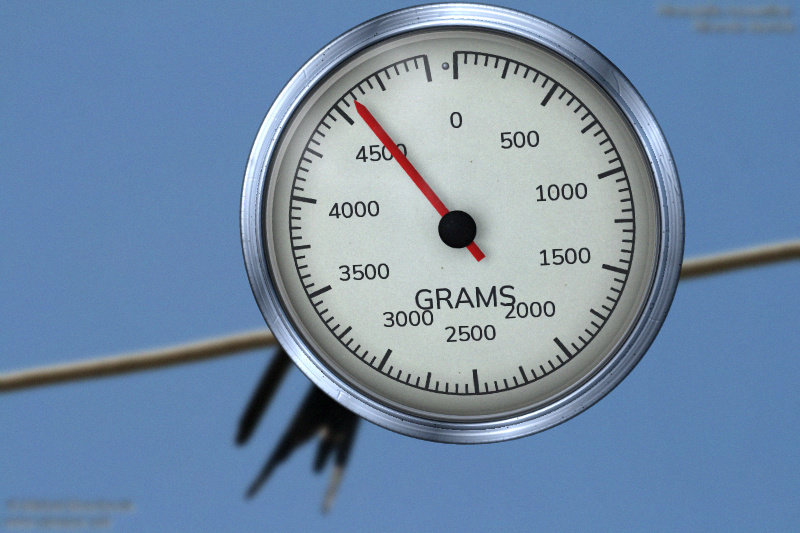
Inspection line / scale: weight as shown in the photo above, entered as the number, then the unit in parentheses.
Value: 4600 (g)
